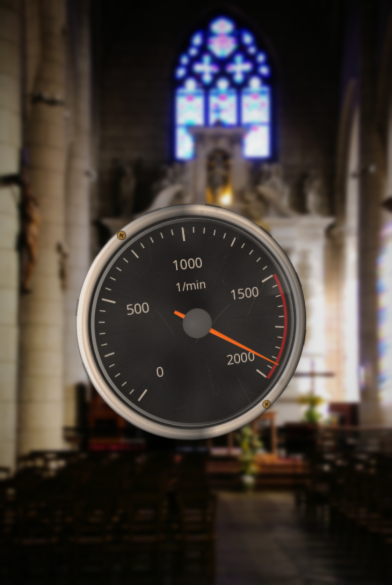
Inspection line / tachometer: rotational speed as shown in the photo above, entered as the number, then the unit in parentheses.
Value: 1925 (rpm)
